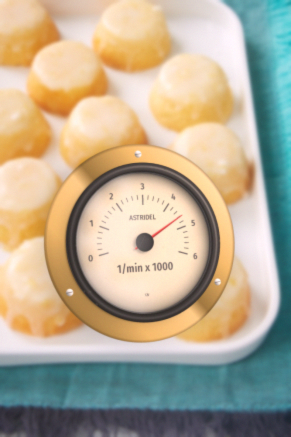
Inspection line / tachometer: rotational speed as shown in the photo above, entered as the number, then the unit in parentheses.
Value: 4600 (rpm)
